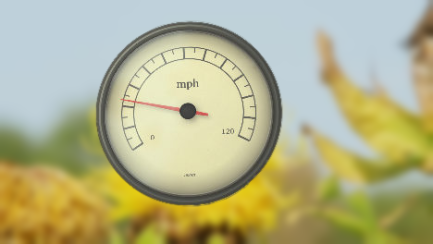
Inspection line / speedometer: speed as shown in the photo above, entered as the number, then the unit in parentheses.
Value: 22.5 (mph)
